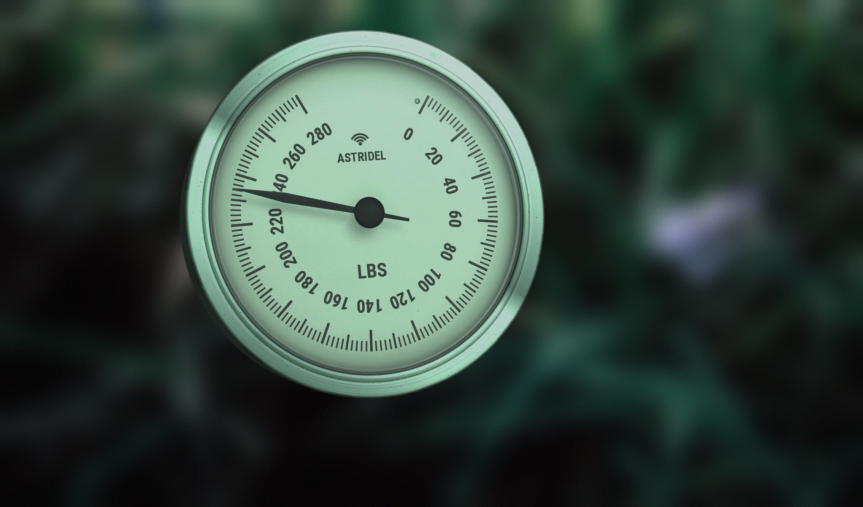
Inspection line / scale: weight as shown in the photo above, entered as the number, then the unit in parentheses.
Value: 234 (lb)
